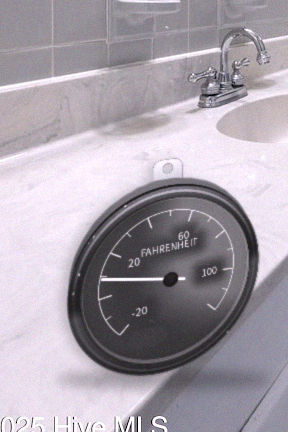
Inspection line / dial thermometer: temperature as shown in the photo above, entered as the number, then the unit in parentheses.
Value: 10 (°F)
